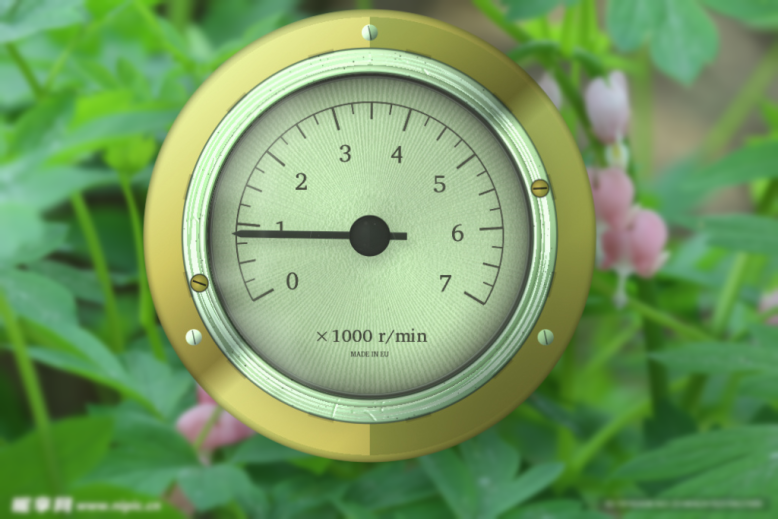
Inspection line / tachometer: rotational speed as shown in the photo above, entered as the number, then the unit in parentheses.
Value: 875 (rpm)
